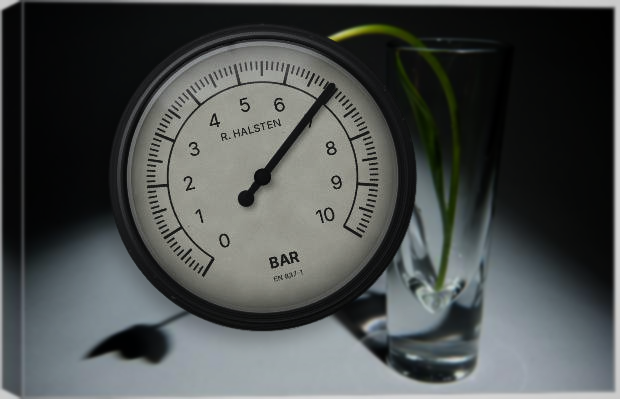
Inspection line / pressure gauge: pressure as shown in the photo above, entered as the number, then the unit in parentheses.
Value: 6.9 (bar)
